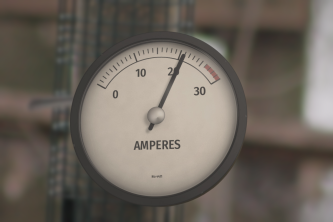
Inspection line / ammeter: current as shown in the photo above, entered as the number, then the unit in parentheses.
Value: 21 (A)
